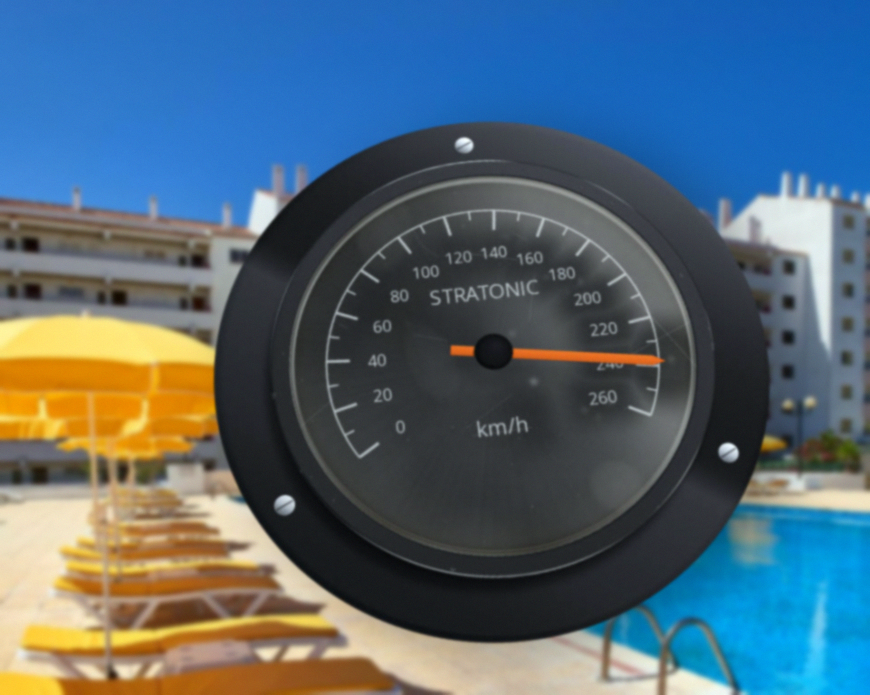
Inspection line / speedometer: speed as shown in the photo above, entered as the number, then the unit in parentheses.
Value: 240 (km/h)
